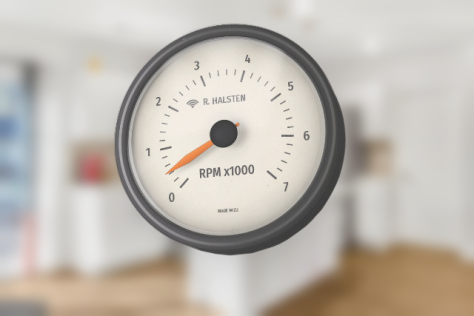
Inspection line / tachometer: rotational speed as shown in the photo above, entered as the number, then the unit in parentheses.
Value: 400 (rpm)
